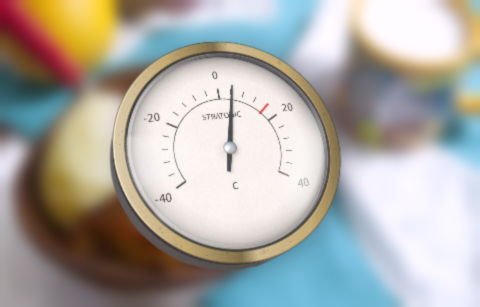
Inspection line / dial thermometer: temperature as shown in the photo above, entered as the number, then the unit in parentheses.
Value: 4 (°C)
